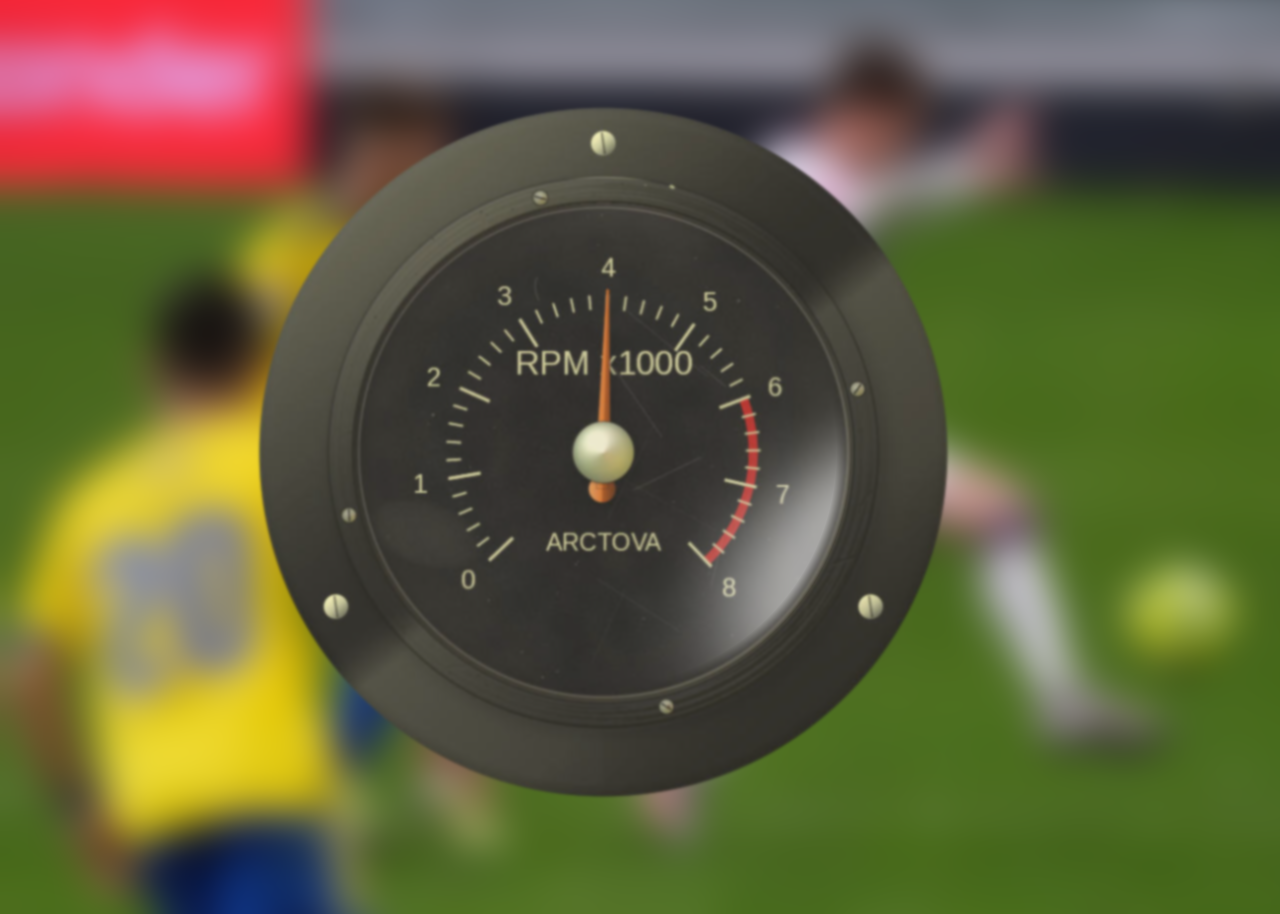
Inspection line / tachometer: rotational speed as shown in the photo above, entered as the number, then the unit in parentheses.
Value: 4000 (rpm)
